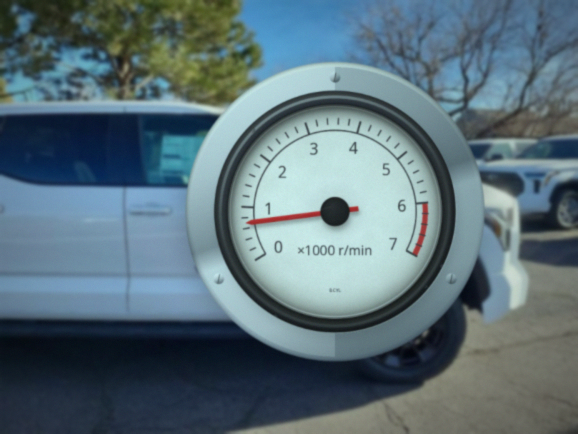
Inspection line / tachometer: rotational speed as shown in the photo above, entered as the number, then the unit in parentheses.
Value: 700 (rpm)
